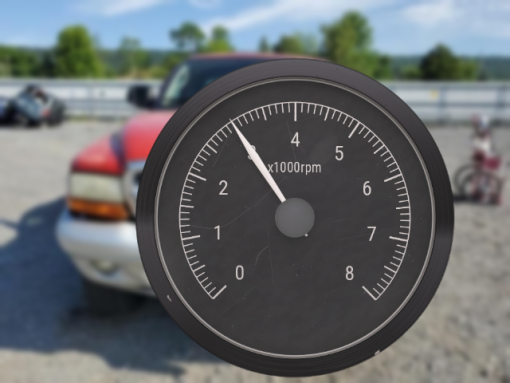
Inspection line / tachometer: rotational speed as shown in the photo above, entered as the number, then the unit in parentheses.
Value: 3000 (rpm)
